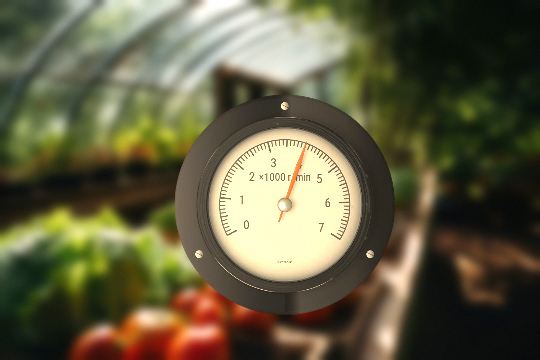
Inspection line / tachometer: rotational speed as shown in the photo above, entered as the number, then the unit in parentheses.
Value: 4000 (rpm)
